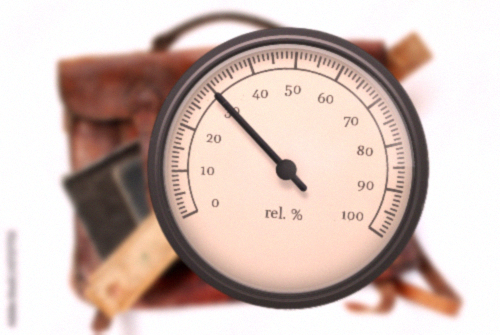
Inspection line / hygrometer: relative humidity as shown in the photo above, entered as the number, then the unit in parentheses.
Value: 30 (%)
